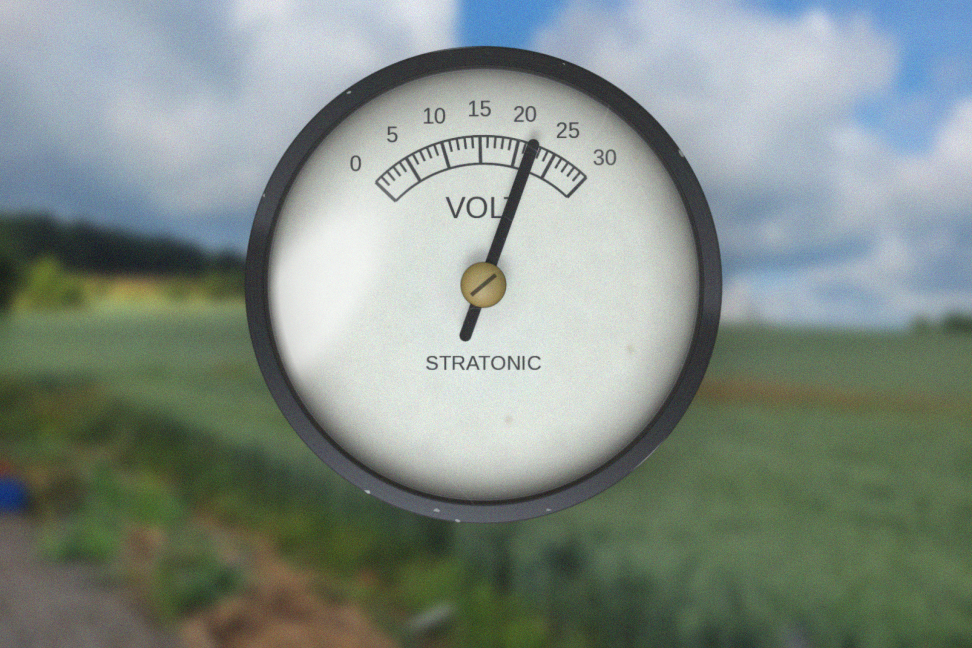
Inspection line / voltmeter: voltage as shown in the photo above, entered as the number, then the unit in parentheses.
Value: 22 (V)
